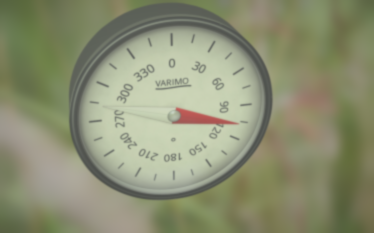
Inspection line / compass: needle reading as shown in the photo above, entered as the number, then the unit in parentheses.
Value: 105 (°)
